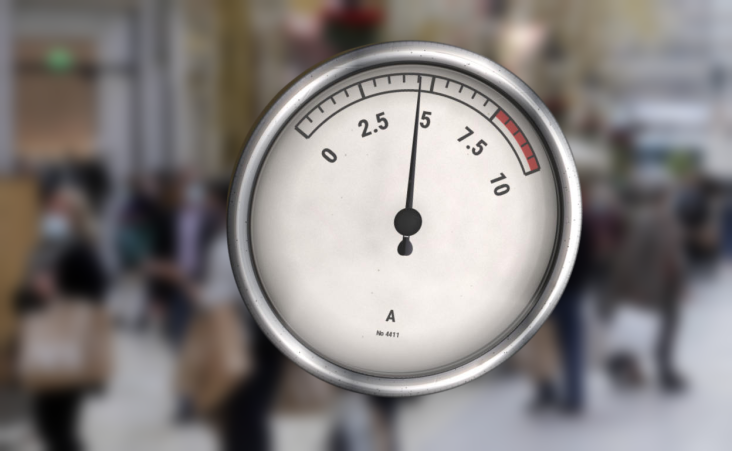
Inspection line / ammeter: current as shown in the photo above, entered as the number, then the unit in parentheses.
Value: 4.5 (A)
